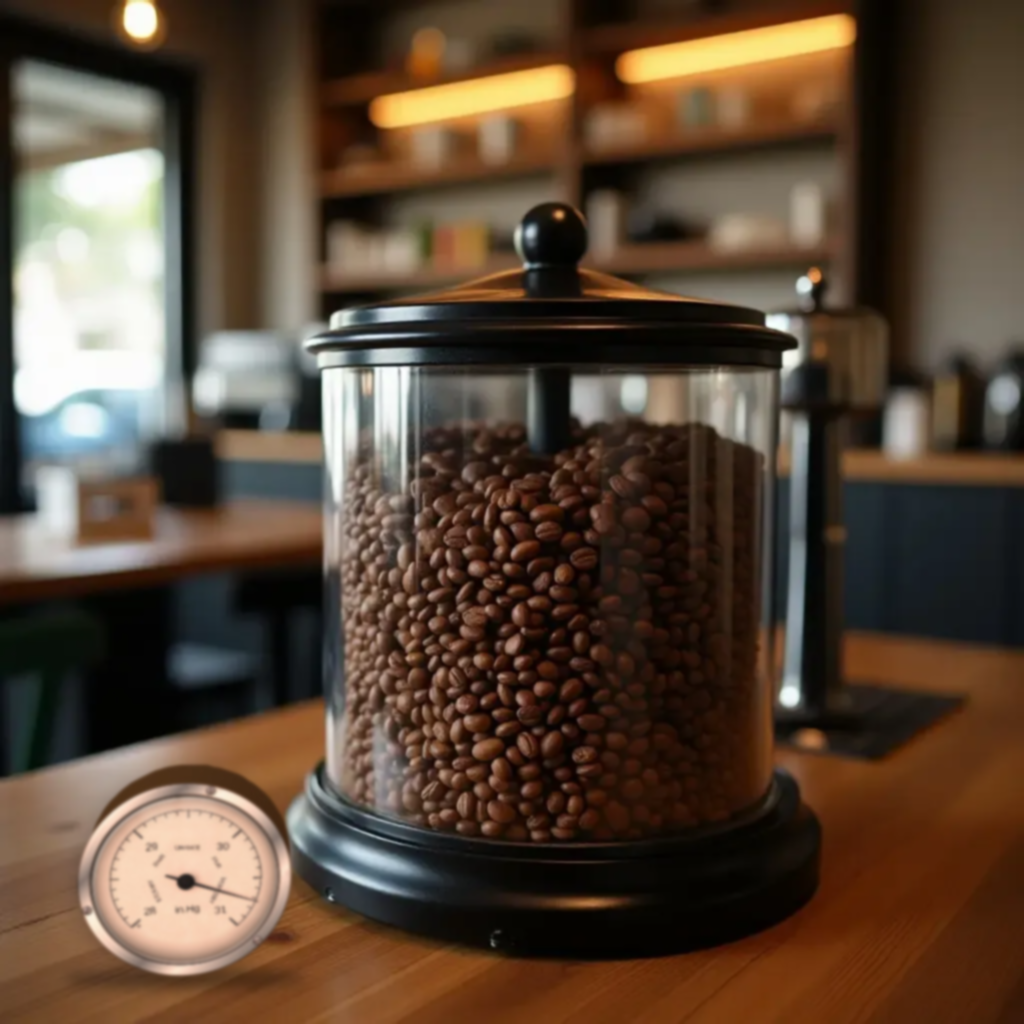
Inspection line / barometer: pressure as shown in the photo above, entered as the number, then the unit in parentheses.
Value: 30.7 (inHg)
